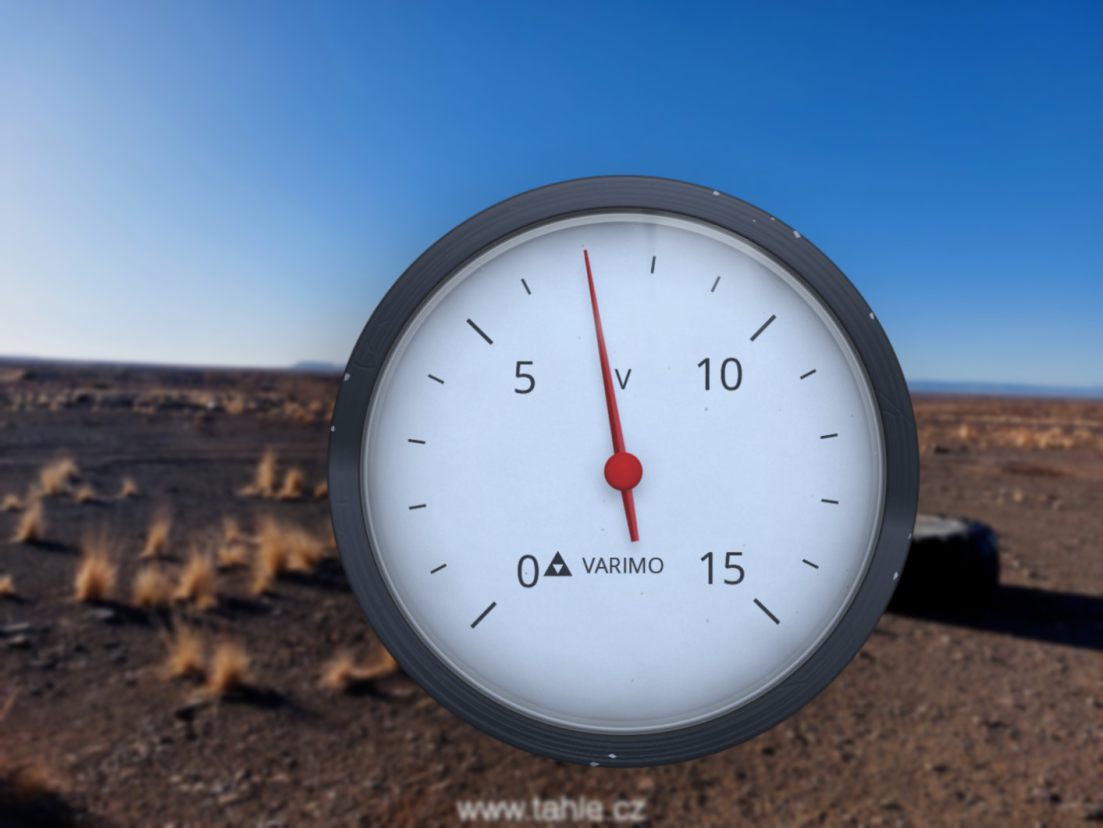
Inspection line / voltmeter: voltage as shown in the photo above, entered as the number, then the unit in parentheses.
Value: 7 (V)
